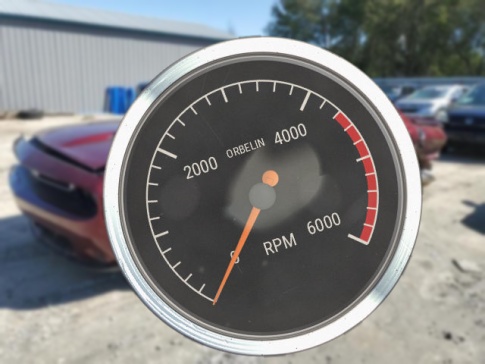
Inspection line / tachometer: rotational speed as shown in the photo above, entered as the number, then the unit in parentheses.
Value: 0 (rpm)
